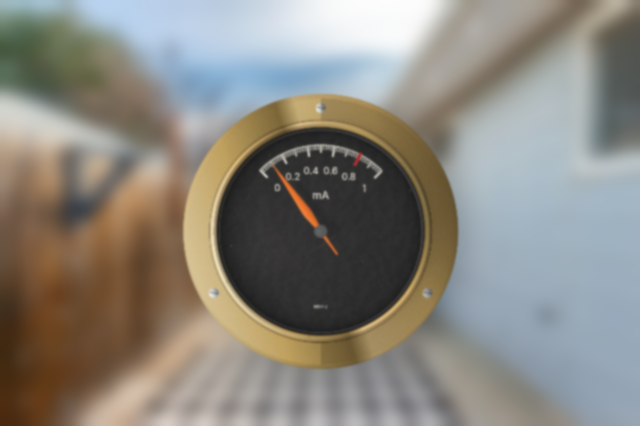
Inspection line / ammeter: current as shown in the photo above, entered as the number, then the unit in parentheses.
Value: 0.1 (mA)
